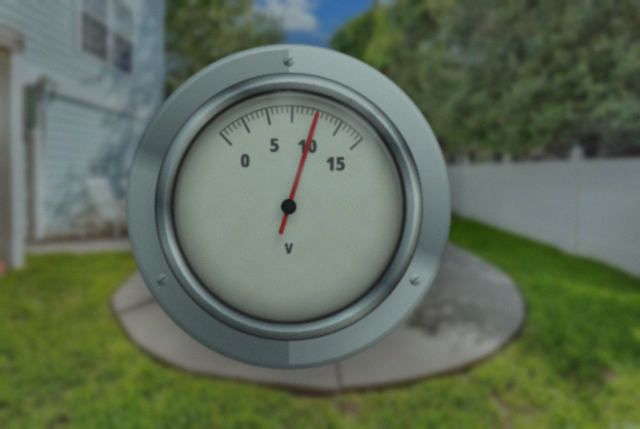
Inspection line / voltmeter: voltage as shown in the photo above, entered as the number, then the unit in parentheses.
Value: 10 (V)
